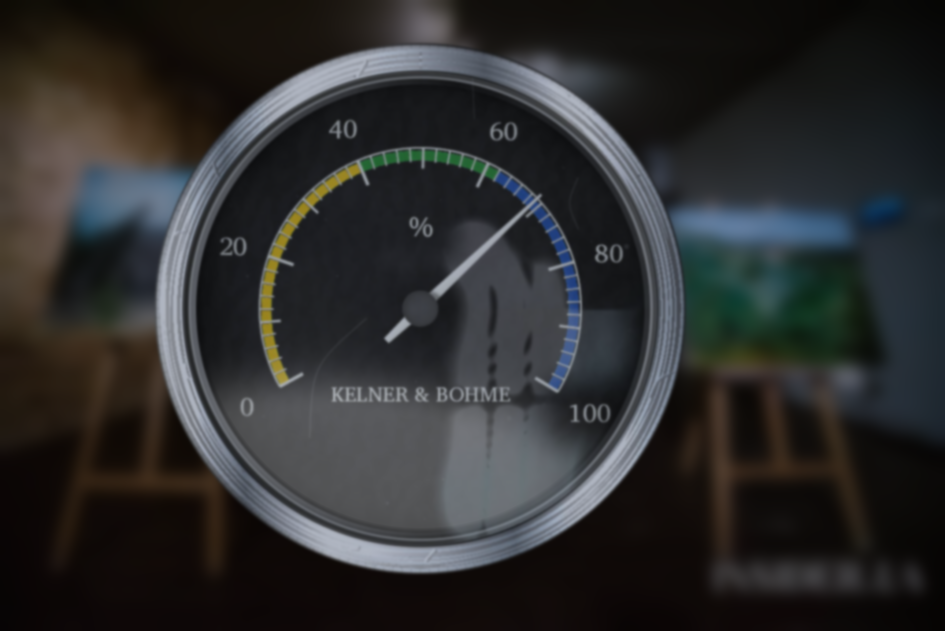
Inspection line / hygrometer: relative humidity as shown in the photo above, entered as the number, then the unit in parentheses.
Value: 69 (%)
